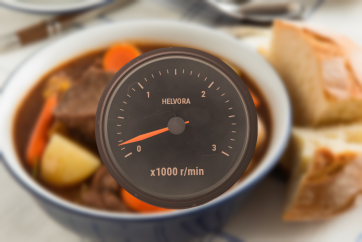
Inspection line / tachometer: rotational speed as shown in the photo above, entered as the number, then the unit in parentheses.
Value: 150 (rpm)
